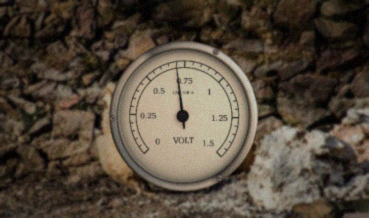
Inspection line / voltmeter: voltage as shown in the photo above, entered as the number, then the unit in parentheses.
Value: 0.7 (V)
